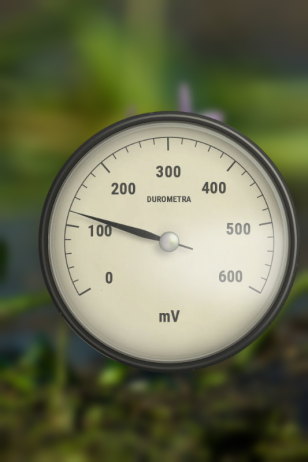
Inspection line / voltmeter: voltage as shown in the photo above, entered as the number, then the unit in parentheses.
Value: 120 (mV)
